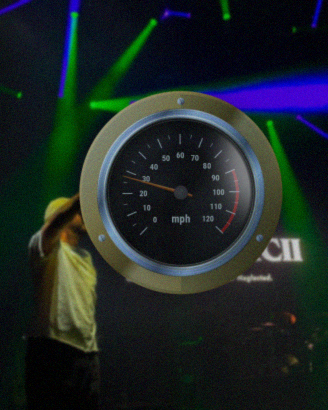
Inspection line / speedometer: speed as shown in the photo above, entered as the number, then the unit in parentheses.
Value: 27.5 (mph)
